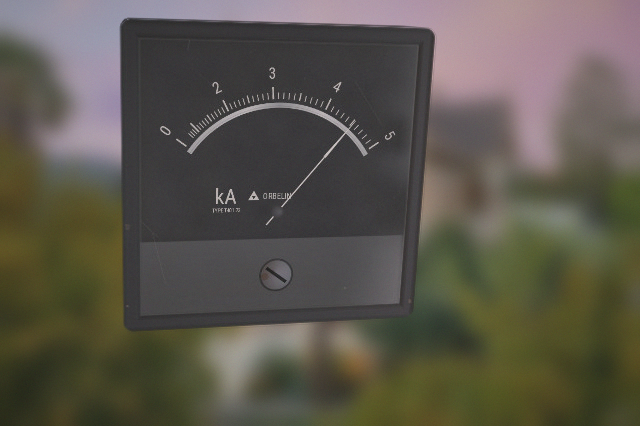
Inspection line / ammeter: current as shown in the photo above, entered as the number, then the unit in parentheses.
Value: 4.5 (kA)
